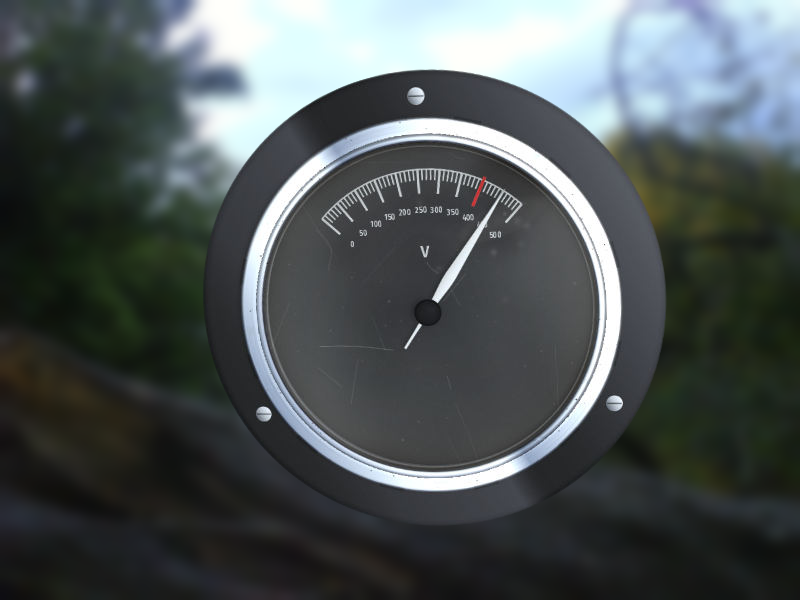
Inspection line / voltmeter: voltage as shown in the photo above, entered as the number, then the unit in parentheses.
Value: 450 (V)
